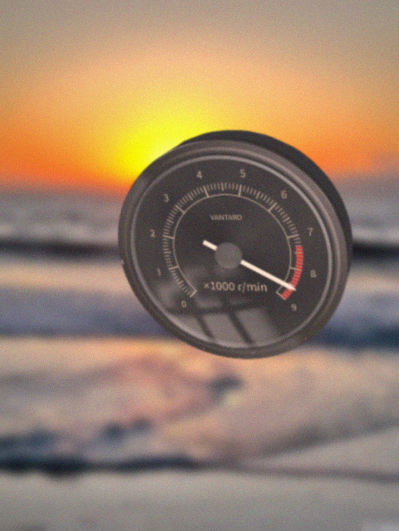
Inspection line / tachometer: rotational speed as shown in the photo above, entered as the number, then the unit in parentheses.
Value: 8500 (rpm)
